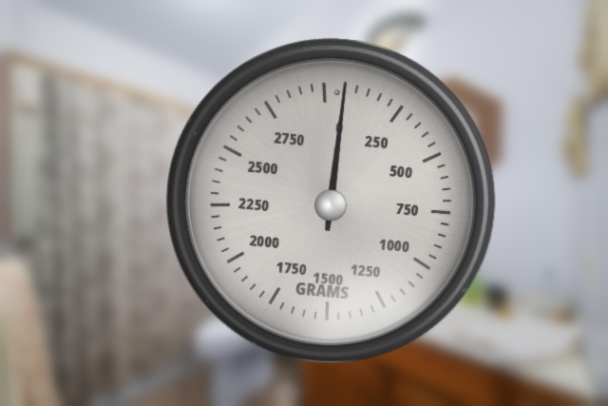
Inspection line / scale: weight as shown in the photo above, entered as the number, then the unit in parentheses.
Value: 0 (g)
